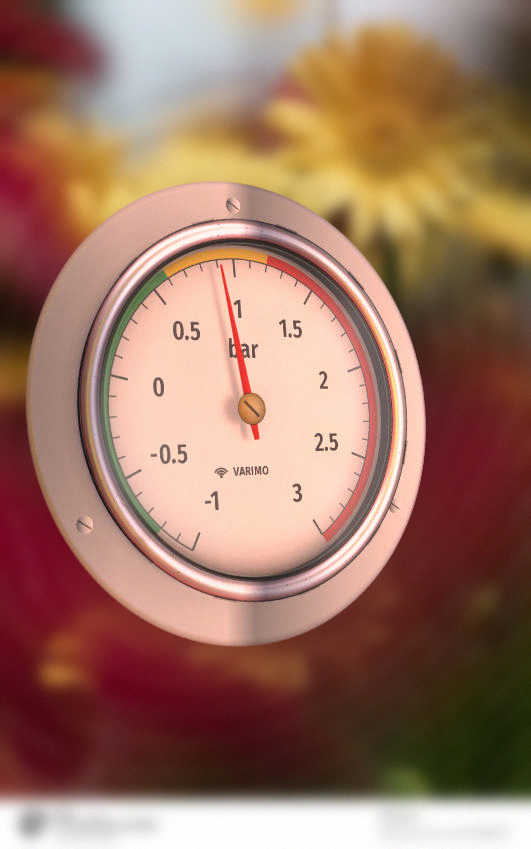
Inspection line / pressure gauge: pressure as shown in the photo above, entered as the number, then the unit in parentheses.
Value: 0.9 (bar)
